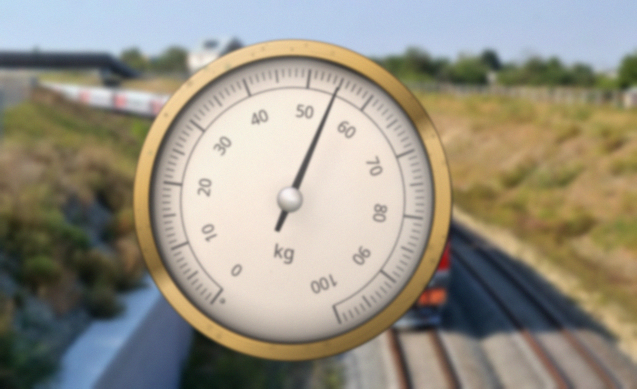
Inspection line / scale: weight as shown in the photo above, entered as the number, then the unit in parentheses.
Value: 55 (kg)
